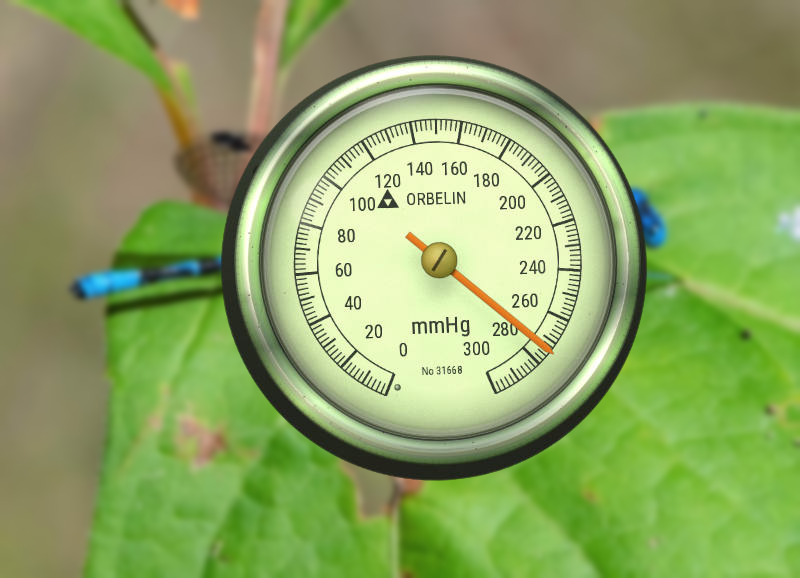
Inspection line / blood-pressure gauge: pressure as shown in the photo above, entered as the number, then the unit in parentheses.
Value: 274 (mmHg)
